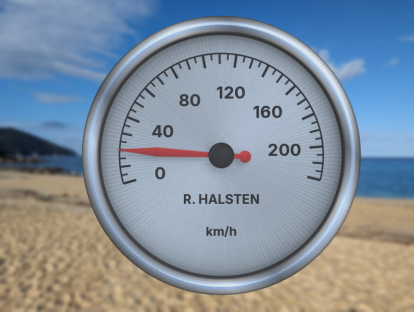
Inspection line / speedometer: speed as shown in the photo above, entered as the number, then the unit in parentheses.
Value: 20 (km/h)
